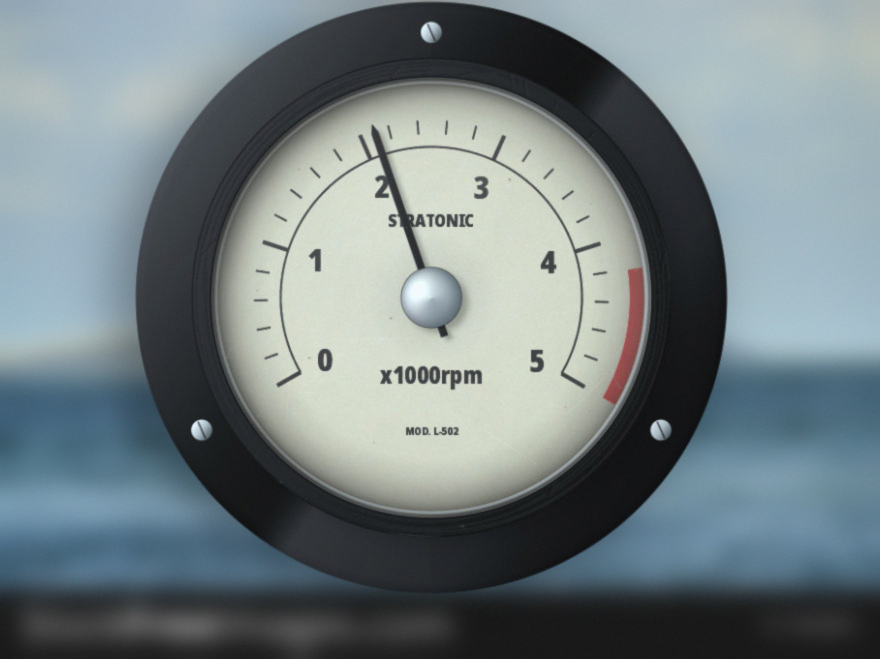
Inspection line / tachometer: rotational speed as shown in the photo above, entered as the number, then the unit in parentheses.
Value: 2100 (rpm)
